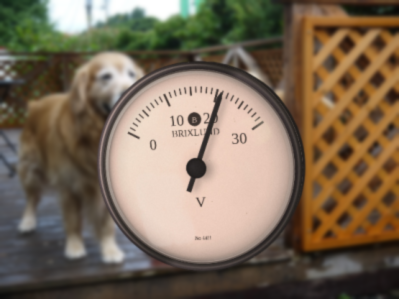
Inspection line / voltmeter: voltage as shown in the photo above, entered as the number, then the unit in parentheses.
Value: 21 (V)
